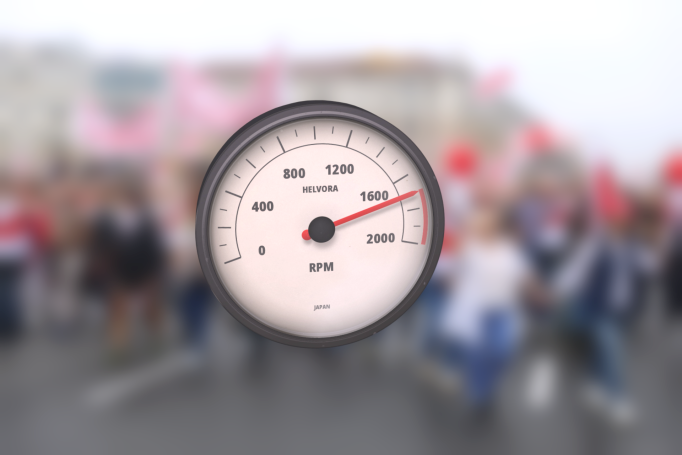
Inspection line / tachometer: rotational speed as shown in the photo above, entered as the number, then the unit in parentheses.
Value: 1700 (rpm)
